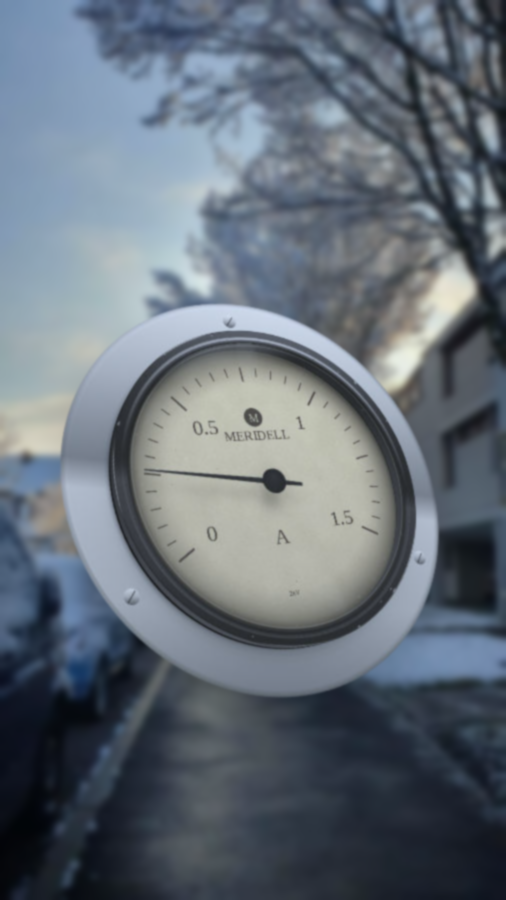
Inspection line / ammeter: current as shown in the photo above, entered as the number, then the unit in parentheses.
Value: 0.25 (A)
